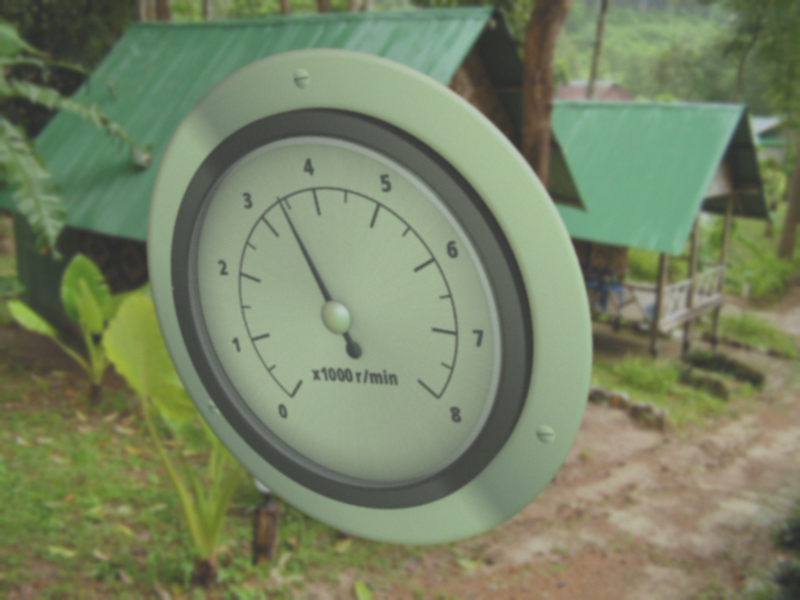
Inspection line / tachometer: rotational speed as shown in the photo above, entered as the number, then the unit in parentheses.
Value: 3500 (rpm)
